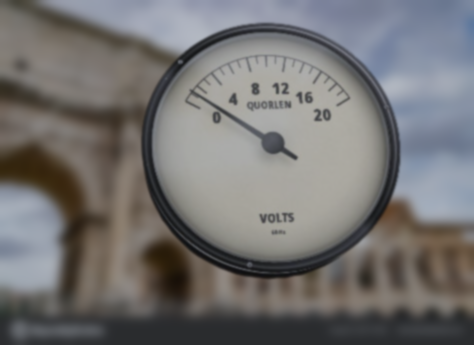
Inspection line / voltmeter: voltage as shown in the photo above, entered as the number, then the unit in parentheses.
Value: 1 (V)
